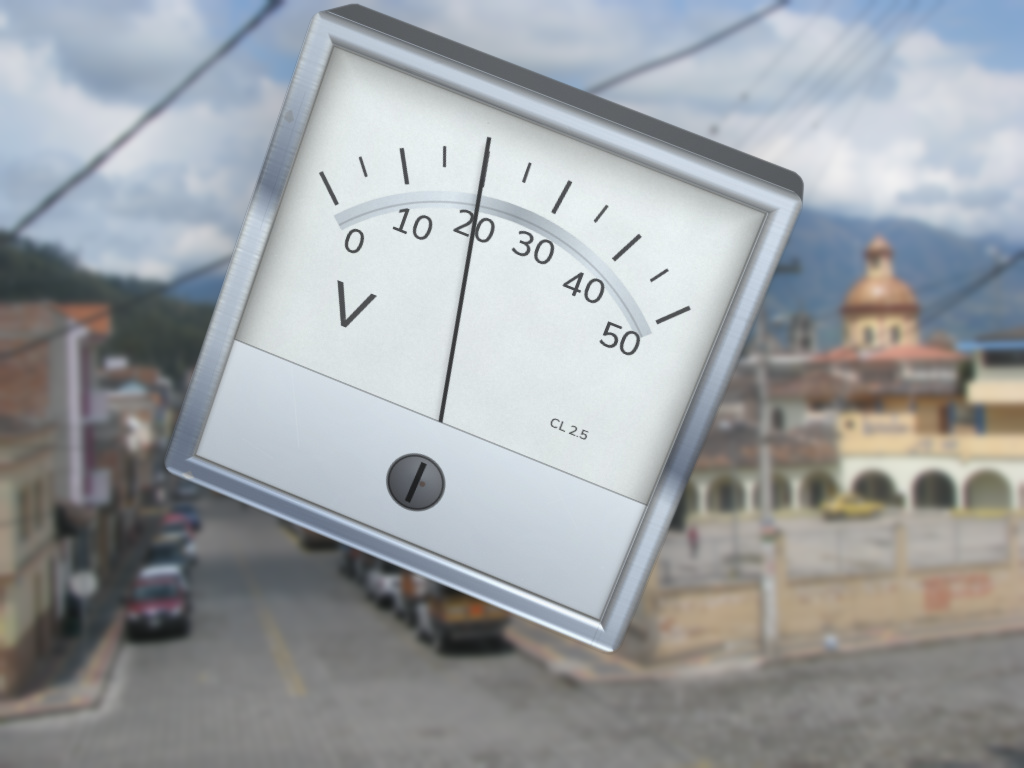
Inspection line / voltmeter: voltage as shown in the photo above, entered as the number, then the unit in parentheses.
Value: 20 (V)
